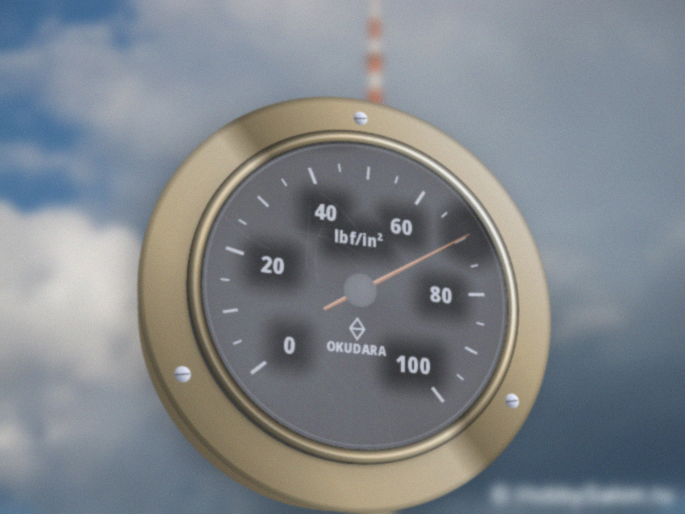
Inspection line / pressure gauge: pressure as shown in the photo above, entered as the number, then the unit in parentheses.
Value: 70 (psi)
